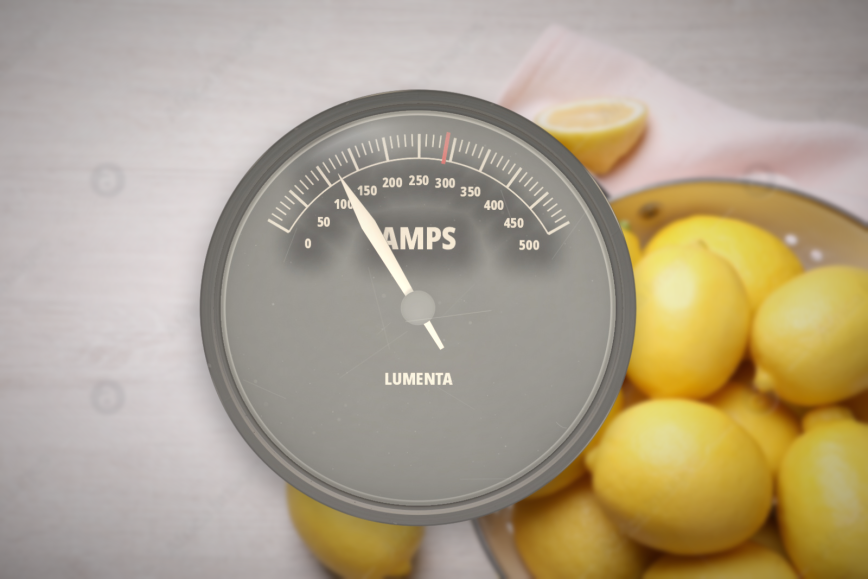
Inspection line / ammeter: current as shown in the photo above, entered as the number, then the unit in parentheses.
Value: 120 (A)
